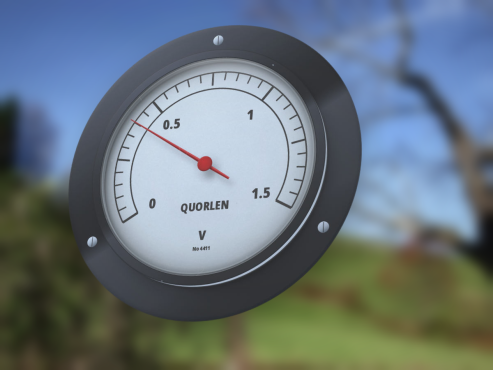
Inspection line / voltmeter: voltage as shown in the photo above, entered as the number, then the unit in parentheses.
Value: 0.4 (V)
